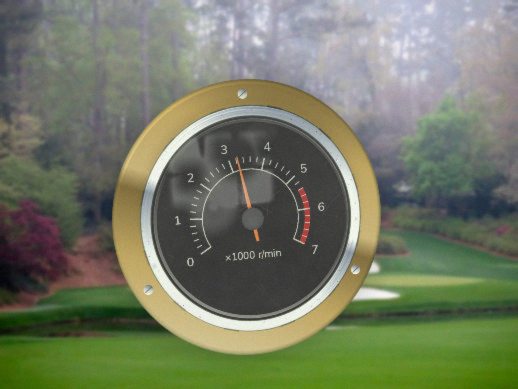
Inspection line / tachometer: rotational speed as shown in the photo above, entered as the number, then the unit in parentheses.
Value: 3200 (rpm)
